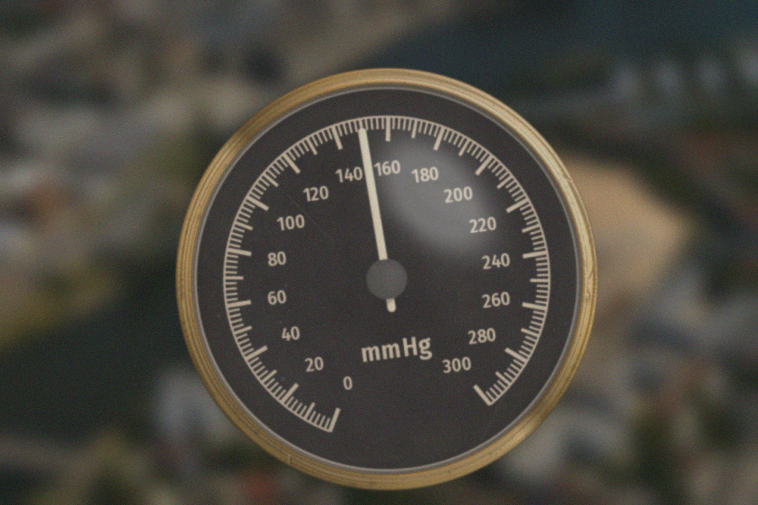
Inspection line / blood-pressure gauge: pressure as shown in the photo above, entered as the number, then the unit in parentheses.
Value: 150 (mmHg)
